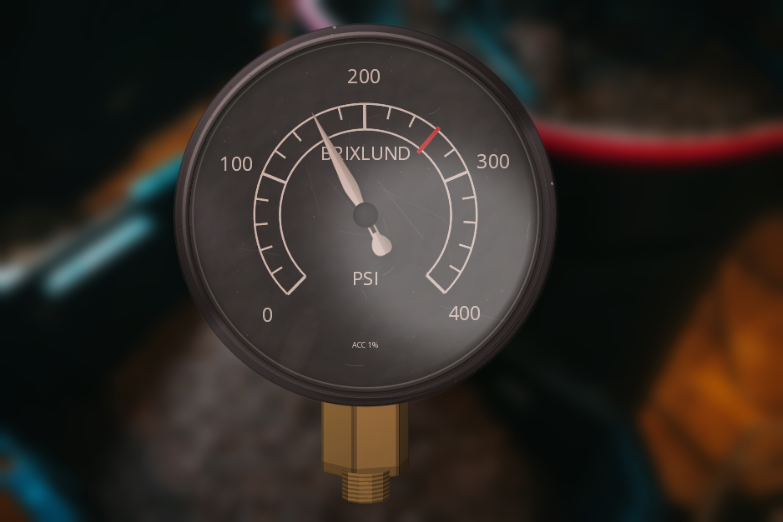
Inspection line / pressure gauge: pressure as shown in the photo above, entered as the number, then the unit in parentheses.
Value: 160 (psi)
